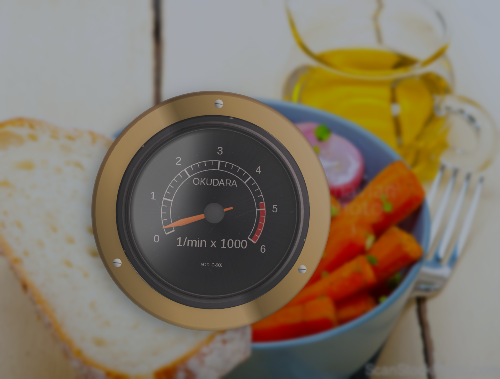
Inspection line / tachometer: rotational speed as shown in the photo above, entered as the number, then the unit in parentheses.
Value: 200 (rpm)
